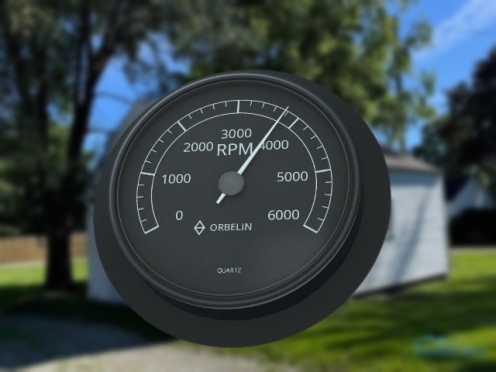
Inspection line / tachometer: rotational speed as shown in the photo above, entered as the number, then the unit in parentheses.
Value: 3800 (rpm)
